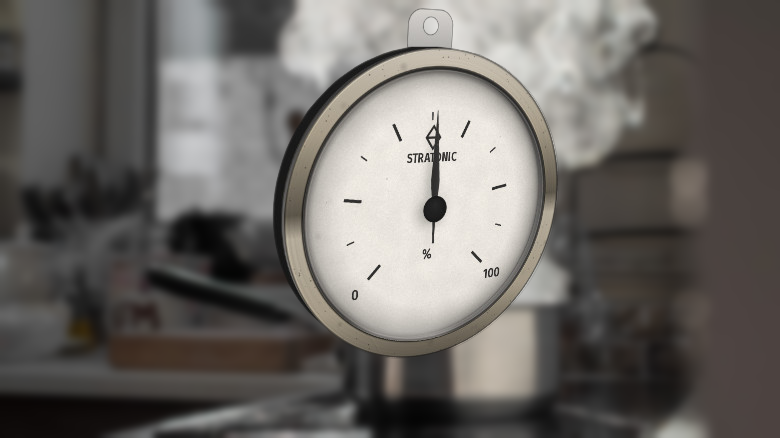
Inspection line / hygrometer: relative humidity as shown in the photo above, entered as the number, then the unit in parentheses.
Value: 50 (%)
